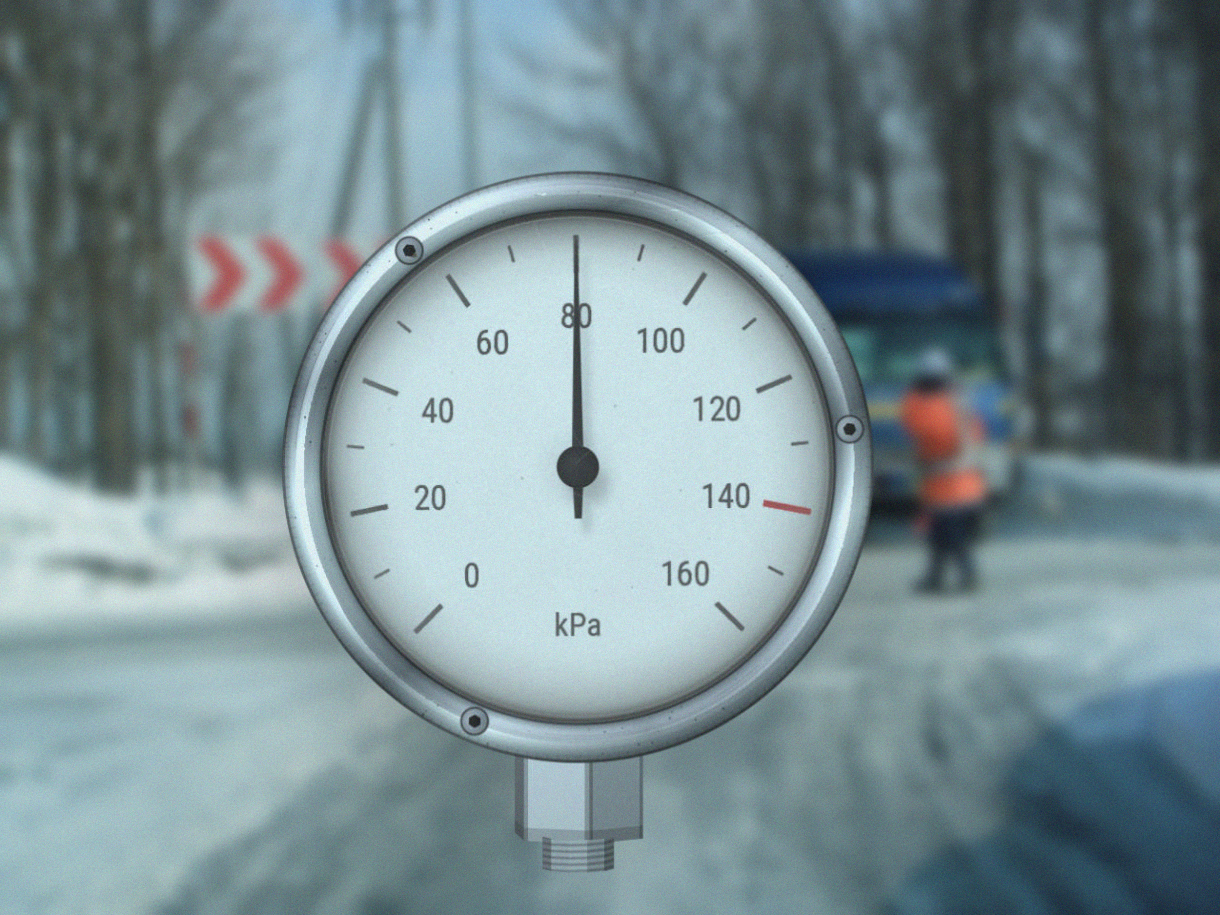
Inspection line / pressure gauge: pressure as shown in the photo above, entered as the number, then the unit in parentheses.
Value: 80 (kPa)
